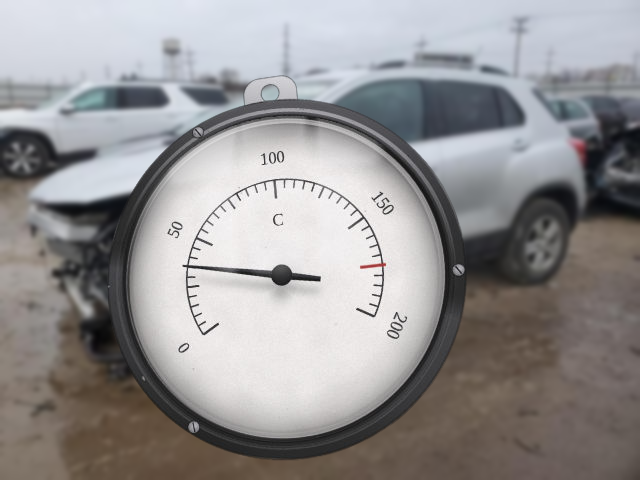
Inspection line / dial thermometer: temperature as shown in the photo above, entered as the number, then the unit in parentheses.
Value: 35 (°C)
